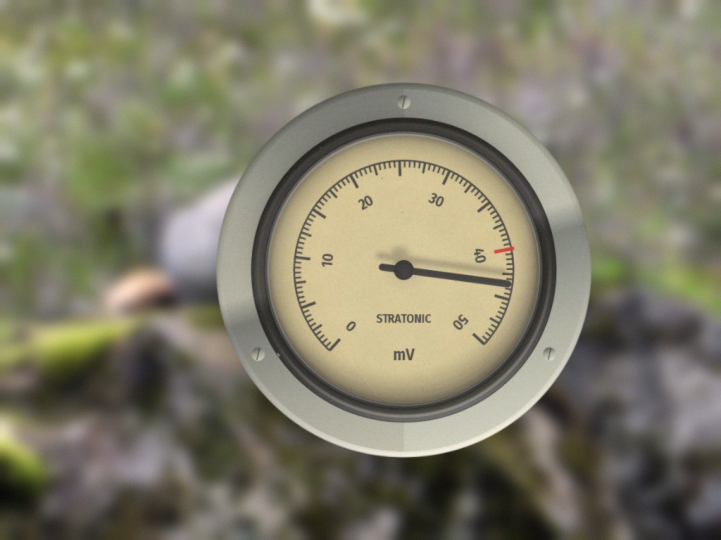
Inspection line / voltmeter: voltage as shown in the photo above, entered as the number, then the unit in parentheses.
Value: 43.5 (mV)
